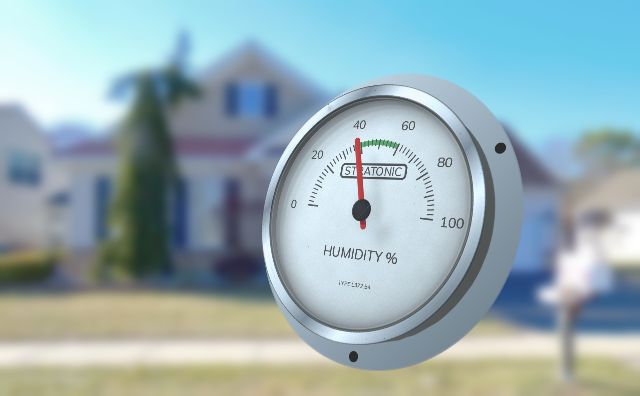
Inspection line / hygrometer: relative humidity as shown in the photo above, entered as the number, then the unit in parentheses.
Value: 40 (%)
